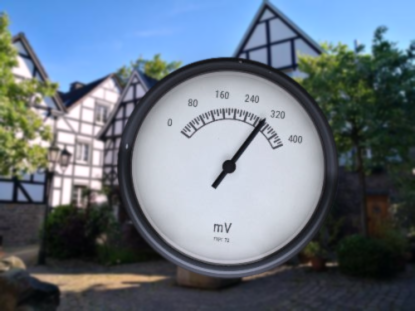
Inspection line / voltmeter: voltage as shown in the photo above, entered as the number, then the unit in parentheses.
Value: 300 (mV)
